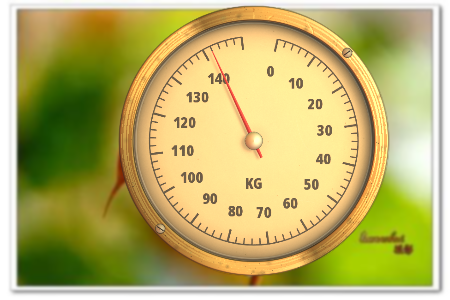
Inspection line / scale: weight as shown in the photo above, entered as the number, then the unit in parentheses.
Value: 142 (kg)
